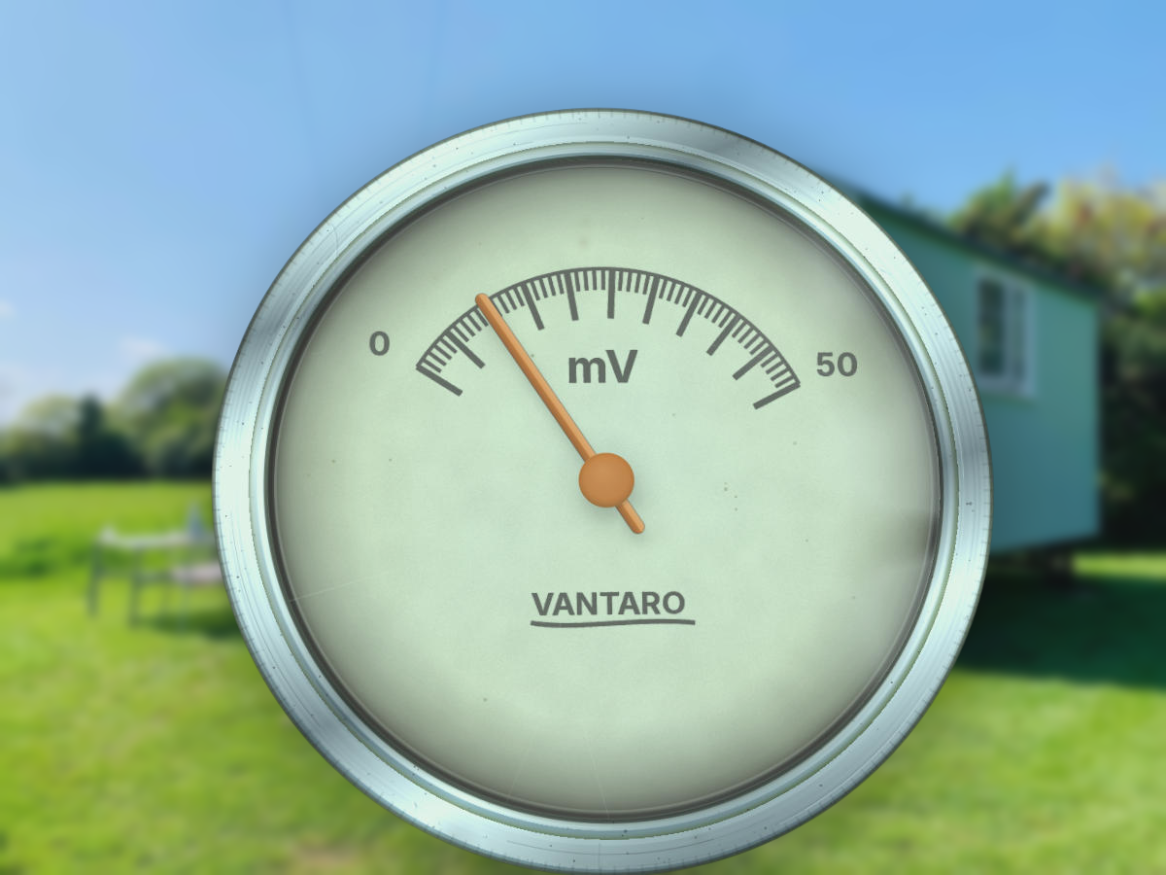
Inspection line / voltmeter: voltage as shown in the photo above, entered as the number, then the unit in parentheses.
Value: 10 (mV)
